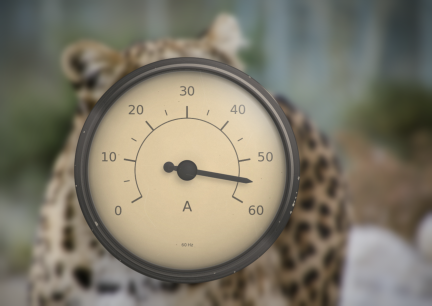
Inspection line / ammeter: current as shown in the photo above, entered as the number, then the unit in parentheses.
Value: 55 (A)
